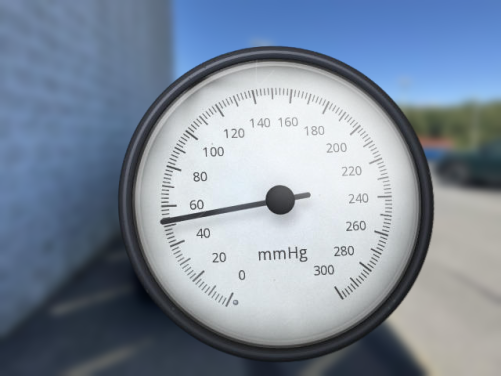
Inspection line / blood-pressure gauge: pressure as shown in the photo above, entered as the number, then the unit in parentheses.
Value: 52 (mmHg)
